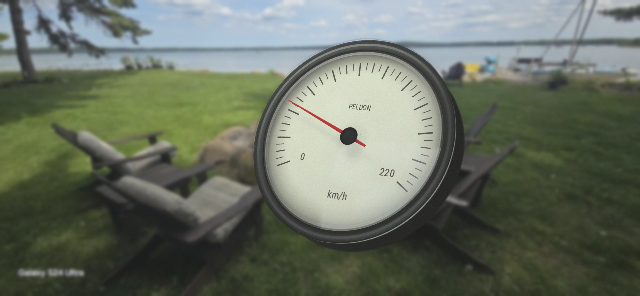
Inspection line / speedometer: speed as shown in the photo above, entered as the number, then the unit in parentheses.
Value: 45 (km/h)
